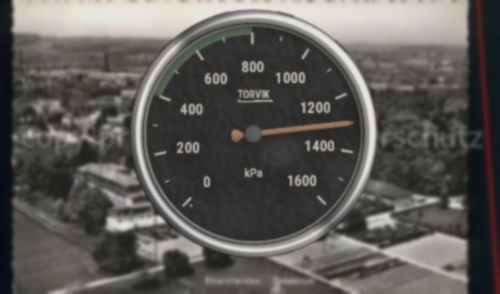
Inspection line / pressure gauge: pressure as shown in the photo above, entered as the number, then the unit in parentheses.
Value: 1300 (kPa)
